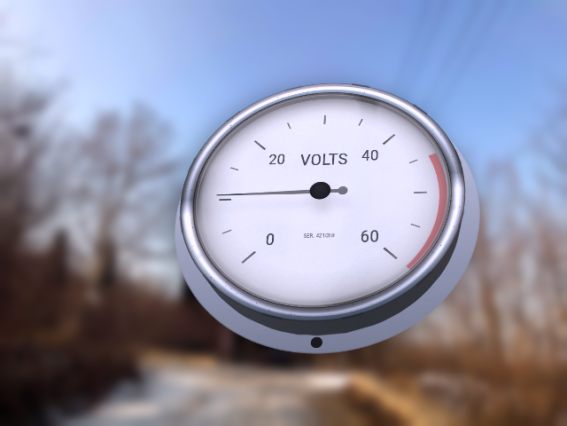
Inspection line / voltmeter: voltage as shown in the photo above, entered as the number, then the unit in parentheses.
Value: 10 (V)
